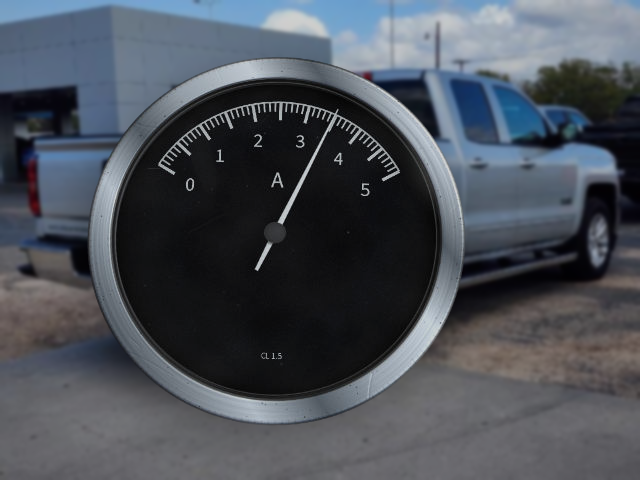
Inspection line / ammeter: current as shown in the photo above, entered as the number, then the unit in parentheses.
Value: 3.5 (A)
